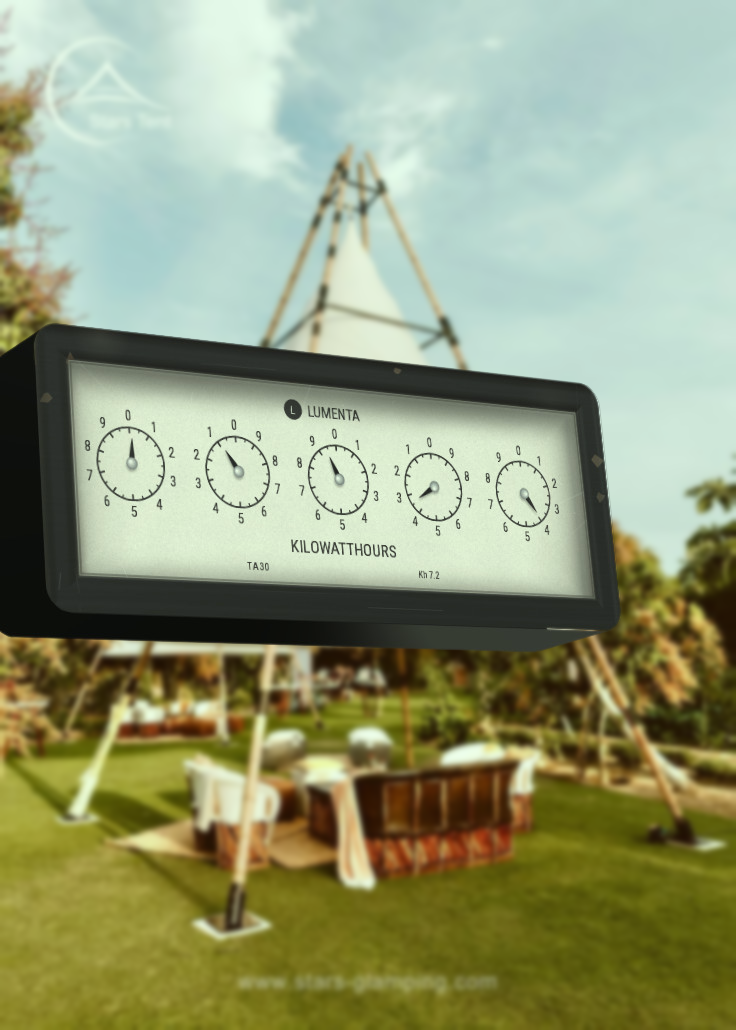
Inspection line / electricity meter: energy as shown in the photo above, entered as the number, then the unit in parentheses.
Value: 934 (kWh)
